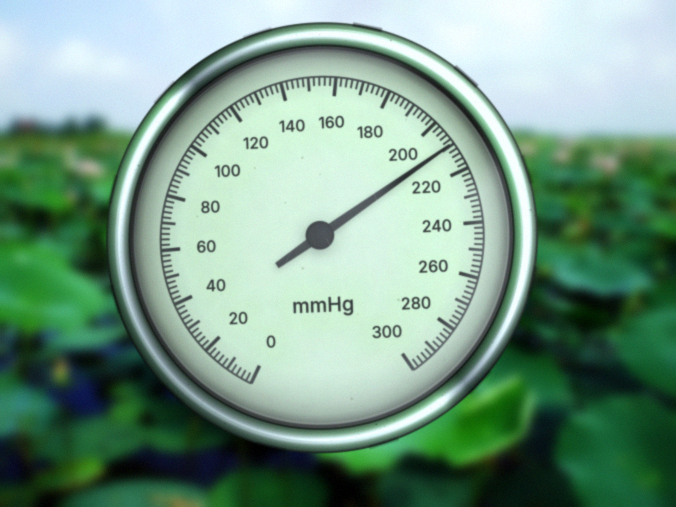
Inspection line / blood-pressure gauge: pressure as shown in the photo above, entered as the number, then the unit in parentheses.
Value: 210 (mmHg)
